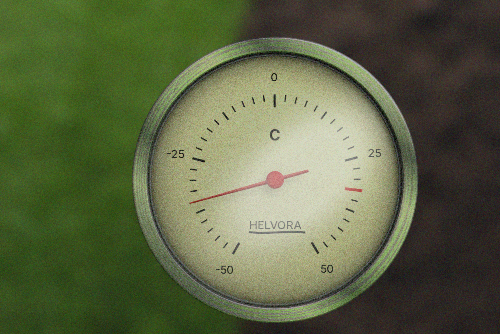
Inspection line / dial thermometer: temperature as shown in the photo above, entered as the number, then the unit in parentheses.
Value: -35 (°C)
